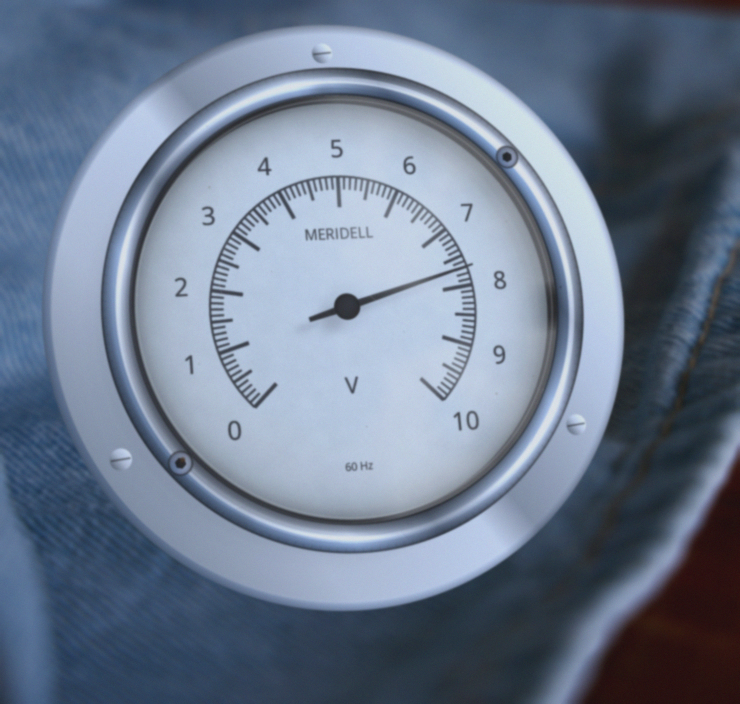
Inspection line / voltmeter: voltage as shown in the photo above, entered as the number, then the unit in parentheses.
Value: 7.7 (V)
